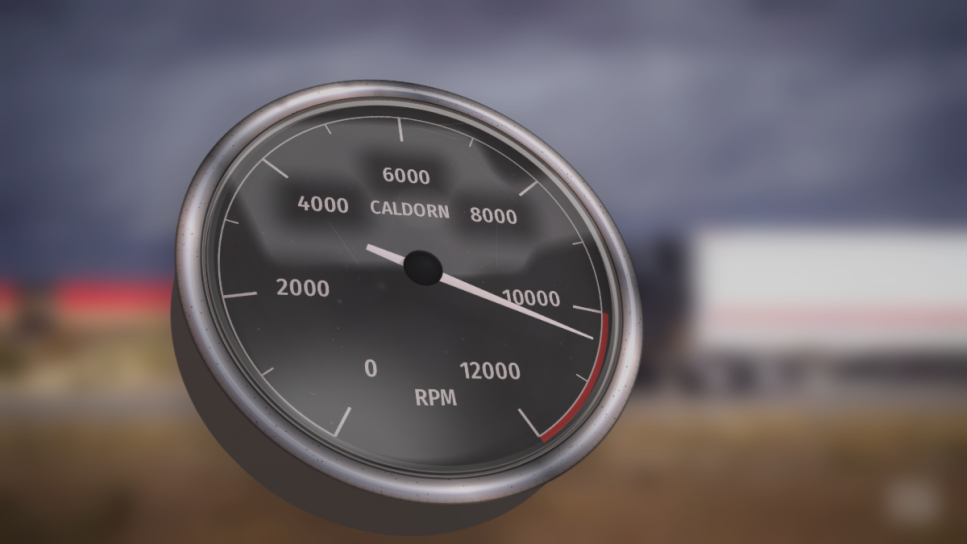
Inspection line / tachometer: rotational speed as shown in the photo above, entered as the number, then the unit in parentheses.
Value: 10500 (rpm)
